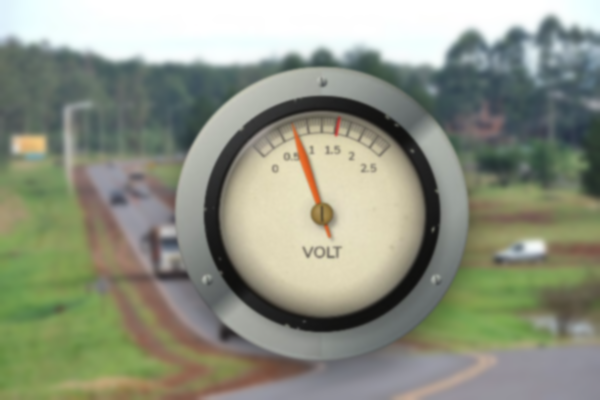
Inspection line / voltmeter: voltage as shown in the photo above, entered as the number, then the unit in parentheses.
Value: 0.75 (V)
